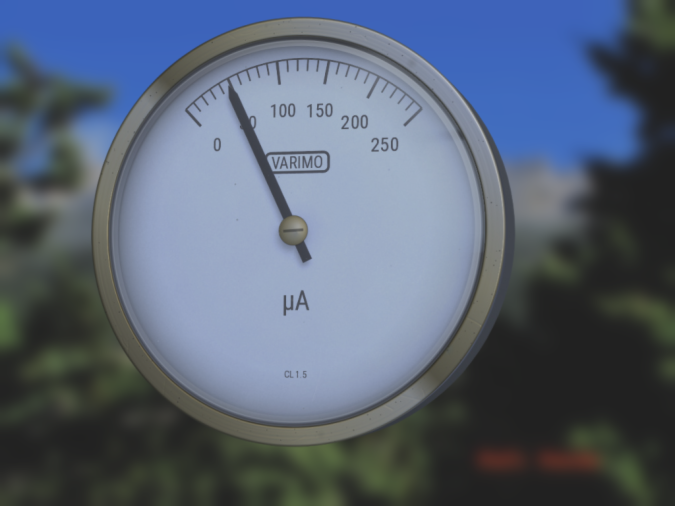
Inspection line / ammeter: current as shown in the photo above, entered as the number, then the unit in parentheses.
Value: 50 (µA)
